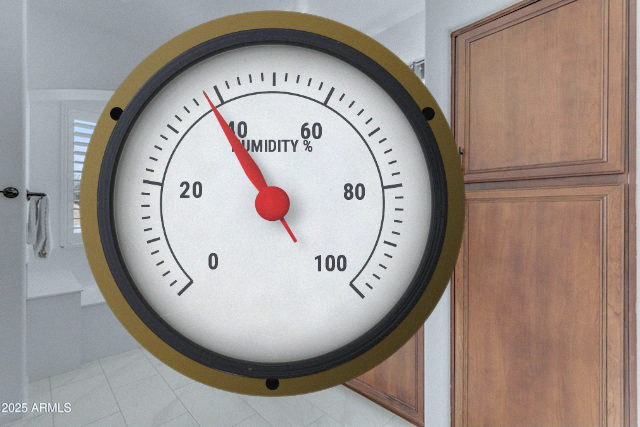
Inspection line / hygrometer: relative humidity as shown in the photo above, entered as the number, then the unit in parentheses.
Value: 38 (%)
